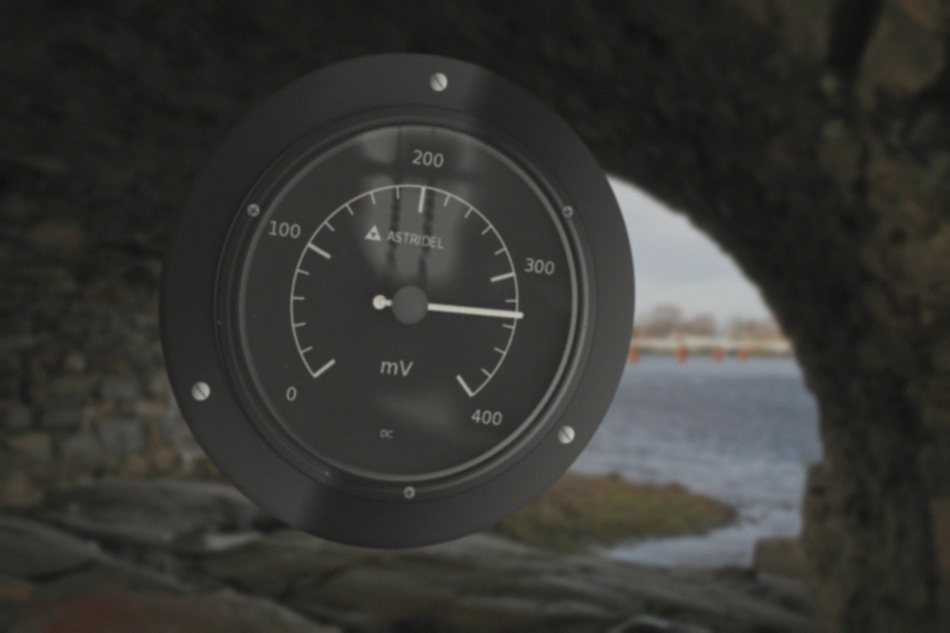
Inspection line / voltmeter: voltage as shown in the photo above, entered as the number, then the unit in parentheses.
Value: 330 (mV)
